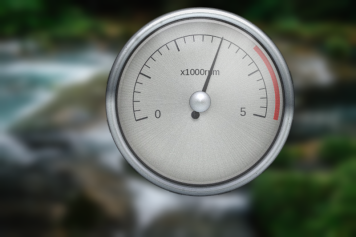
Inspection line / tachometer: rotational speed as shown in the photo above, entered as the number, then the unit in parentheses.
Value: 3000 (rpm)
